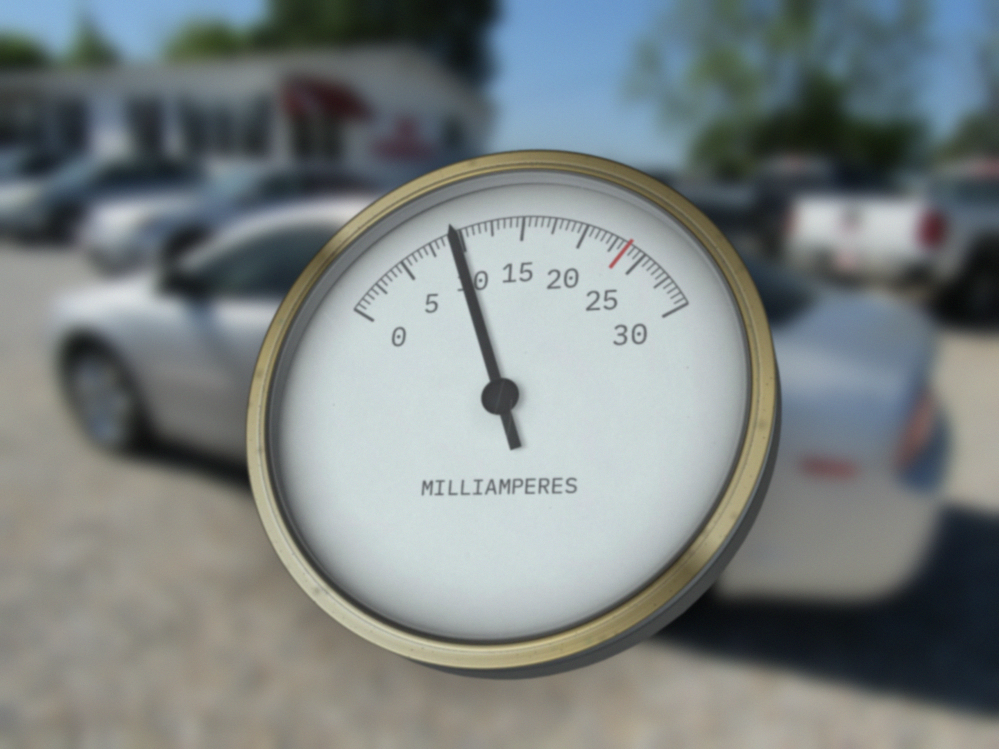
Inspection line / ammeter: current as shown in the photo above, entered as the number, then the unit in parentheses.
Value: 9.5 (mA)
